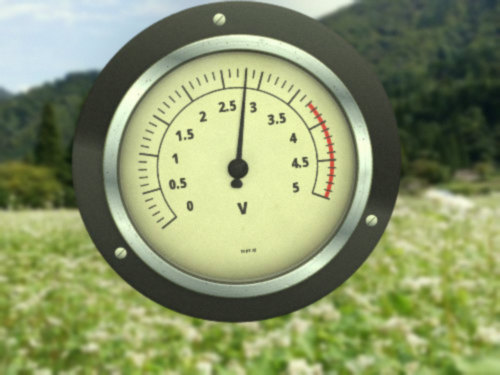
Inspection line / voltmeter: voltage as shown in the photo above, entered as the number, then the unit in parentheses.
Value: 2.8 (V)
